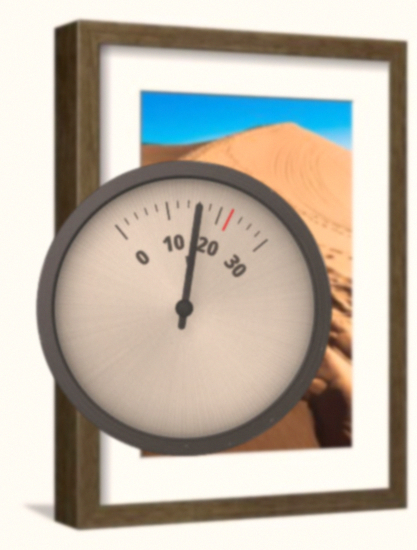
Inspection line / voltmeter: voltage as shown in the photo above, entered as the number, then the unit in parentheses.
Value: 16 (V)
